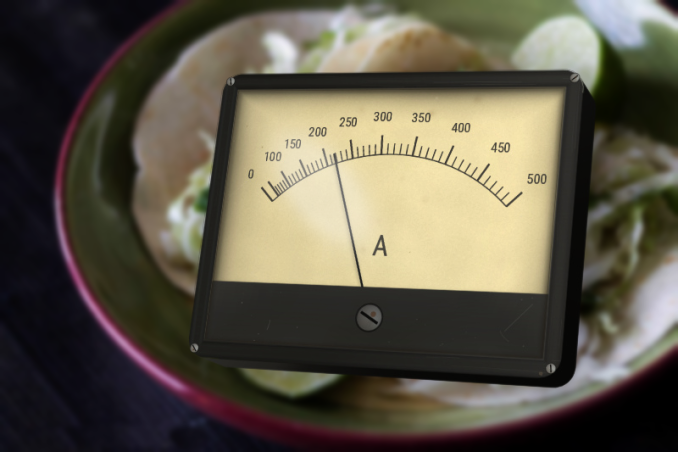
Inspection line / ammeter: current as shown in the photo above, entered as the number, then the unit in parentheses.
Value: 220 (A)
